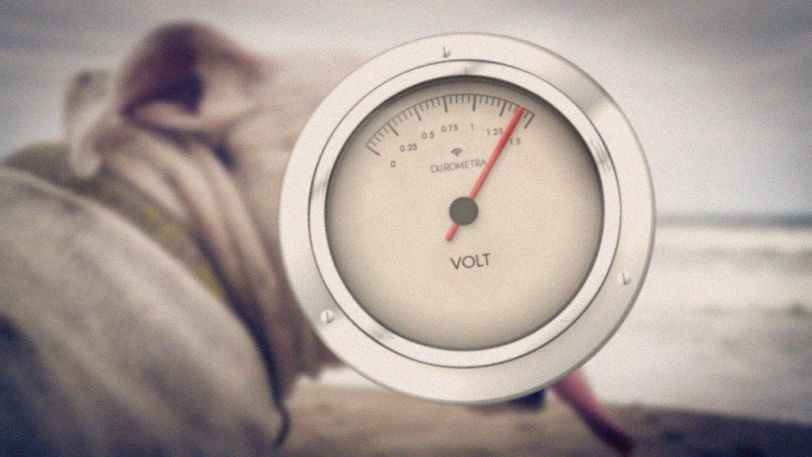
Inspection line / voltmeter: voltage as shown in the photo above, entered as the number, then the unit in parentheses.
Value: 1.4 (V)
